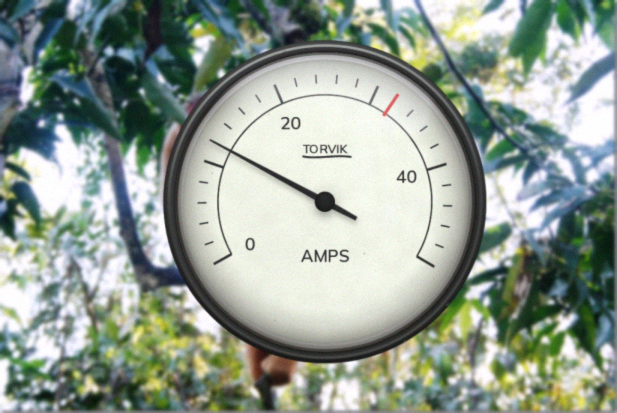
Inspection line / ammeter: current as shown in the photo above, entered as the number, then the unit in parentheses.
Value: 12 (A)
